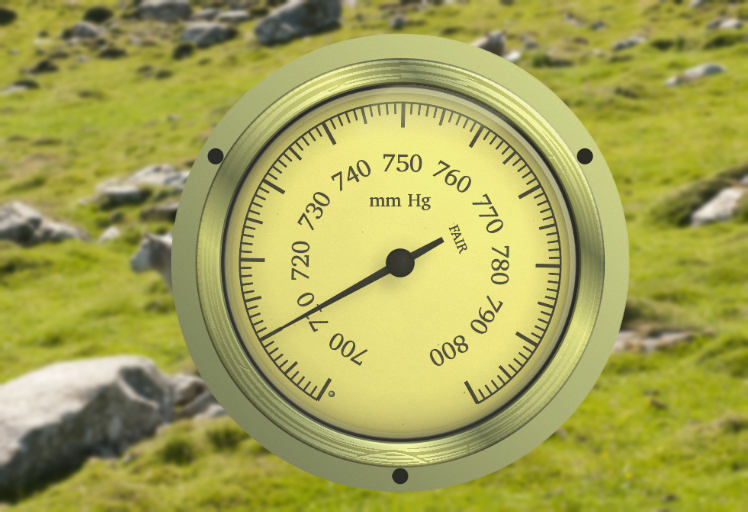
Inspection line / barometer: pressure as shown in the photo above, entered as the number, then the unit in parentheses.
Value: 710 (mmHg)
